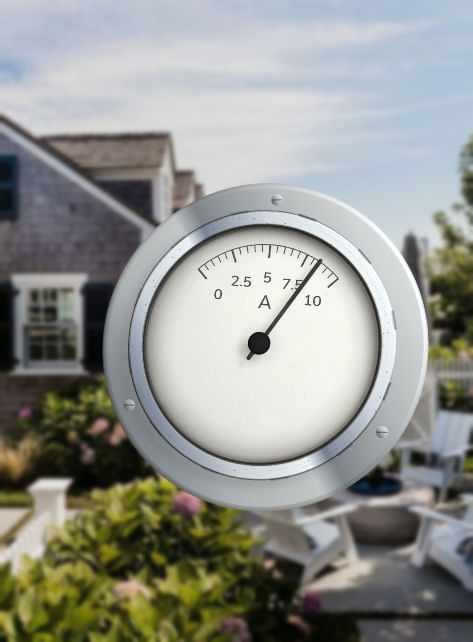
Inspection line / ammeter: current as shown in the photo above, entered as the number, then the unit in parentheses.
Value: 8.5 (A)
